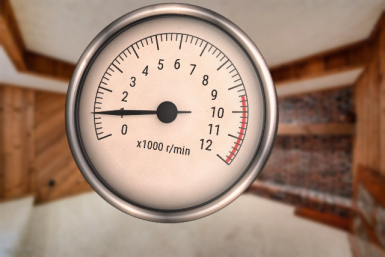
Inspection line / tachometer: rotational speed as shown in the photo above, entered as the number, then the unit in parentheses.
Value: 1000 (rpm)
